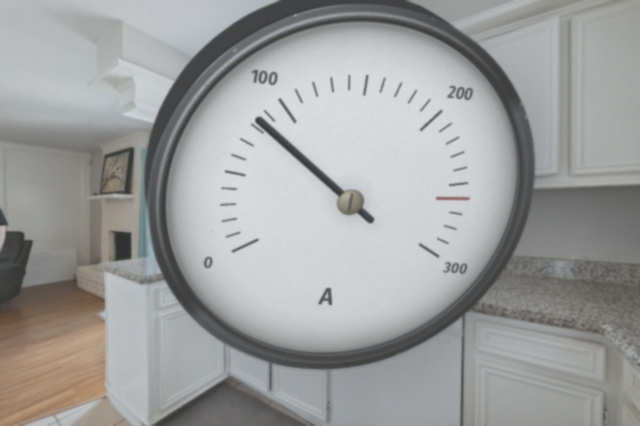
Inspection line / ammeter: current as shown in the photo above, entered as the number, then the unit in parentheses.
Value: 85 (A)
